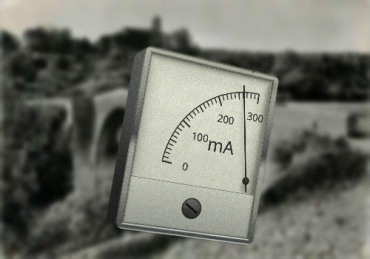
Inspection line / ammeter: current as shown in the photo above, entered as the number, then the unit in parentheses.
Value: 260 (mA)
